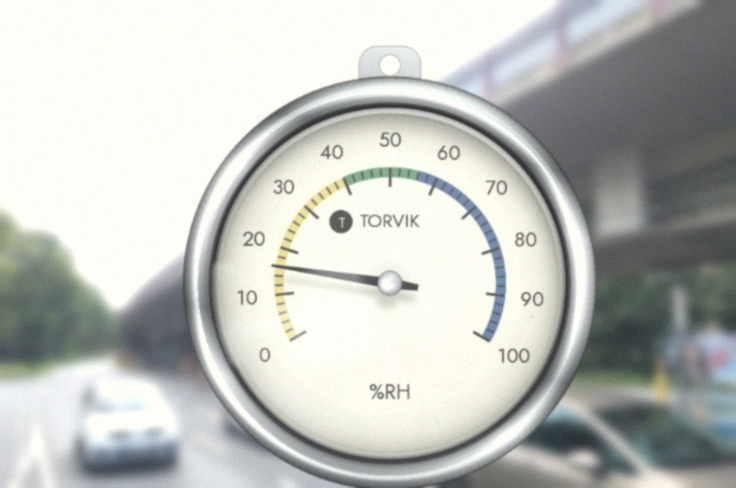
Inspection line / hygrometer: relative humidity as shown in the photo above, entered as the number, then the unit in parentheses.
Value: 16 (%)
